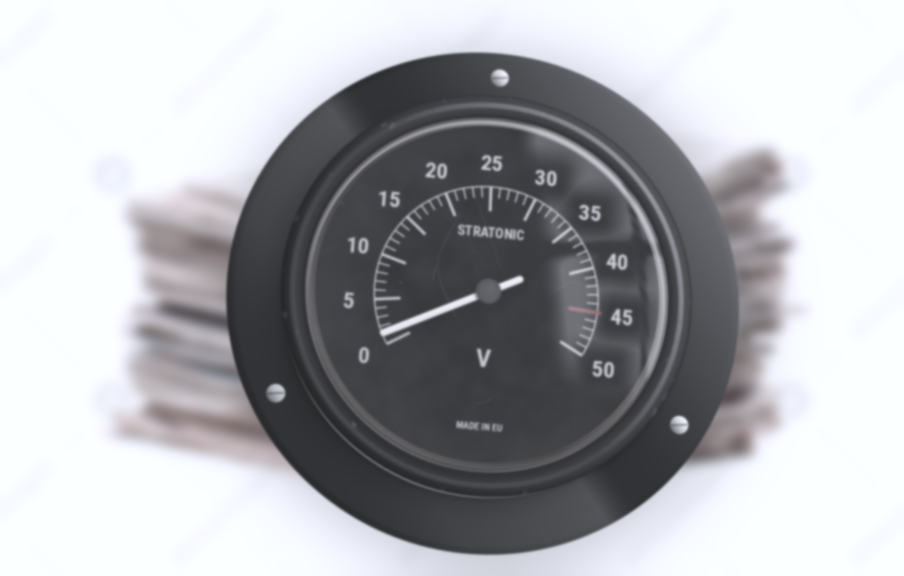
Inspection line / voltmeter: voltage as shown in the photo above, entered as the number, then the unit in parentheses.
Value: 1 (V)
